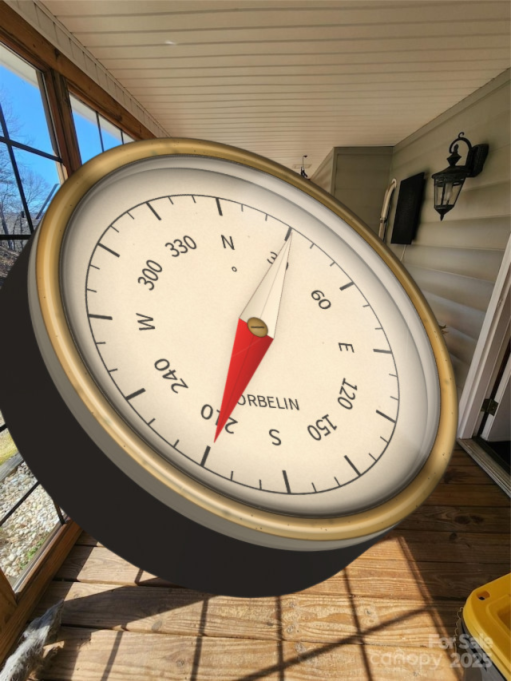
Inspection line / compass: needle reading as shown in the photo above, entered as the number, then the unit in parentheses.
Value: 210 (°)
